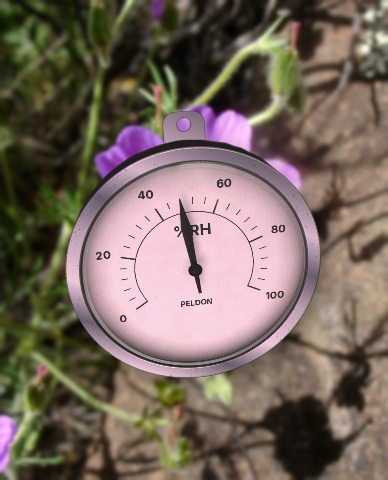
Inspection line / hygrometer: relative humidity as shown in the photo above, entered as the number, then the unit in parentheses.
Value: 48 (%)
